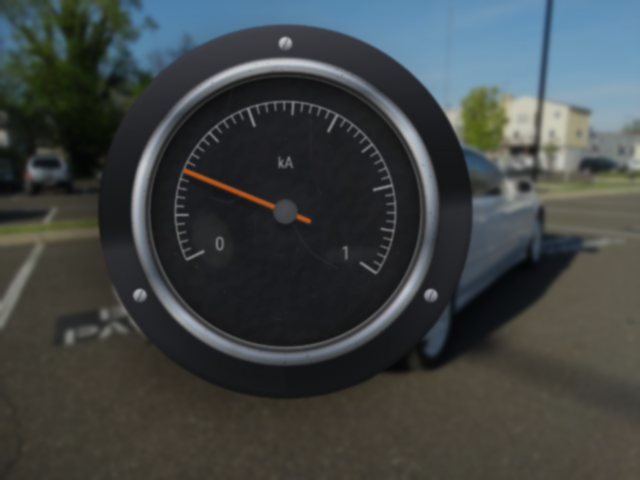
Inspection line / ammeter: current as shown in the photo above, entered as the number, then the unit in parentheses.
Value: 0.2 (kA)
